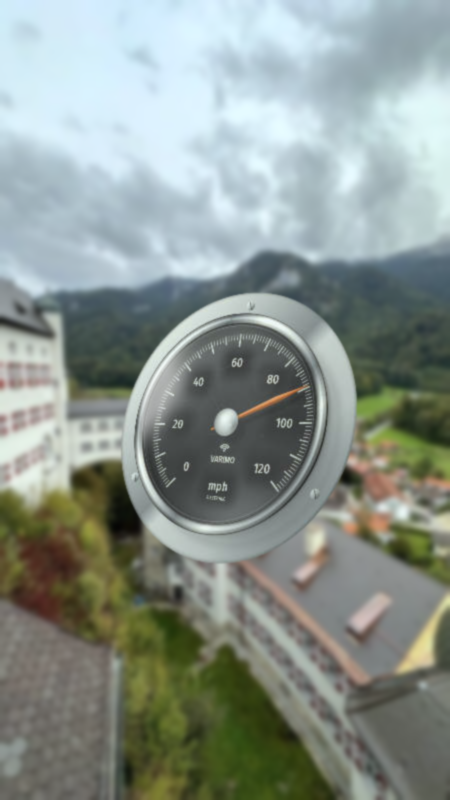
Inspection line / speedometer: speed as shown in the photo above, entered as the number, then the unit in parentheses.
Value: 90 (mph)
